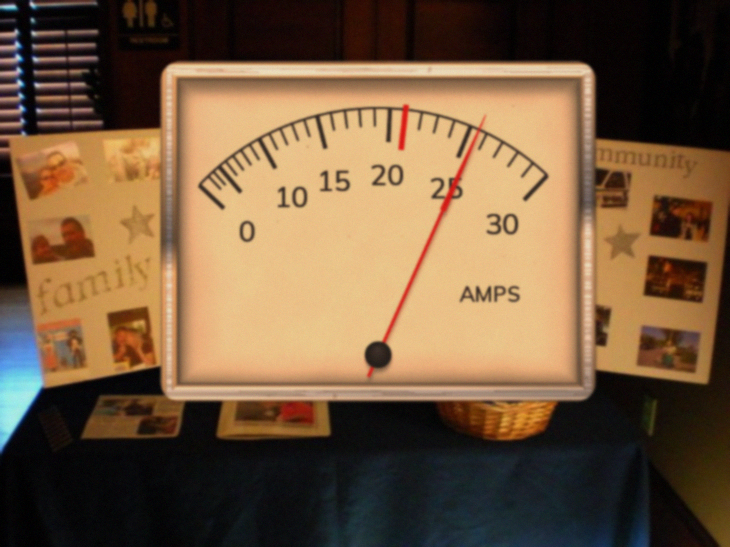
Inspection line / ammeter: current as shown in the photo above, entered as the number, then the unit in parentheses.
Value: 25.5 (A)
